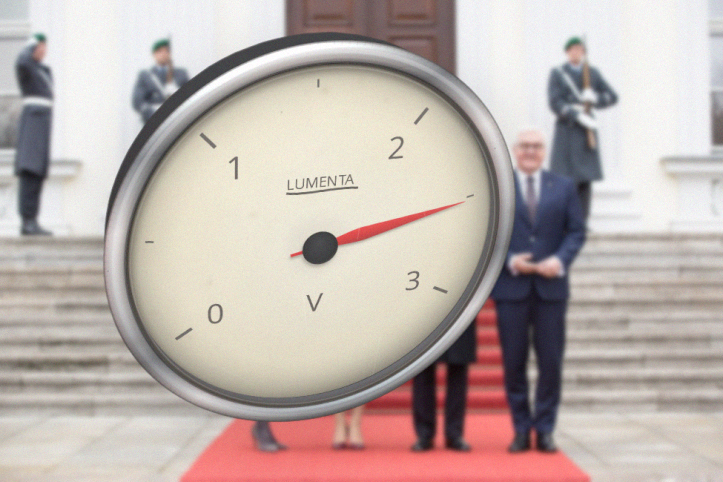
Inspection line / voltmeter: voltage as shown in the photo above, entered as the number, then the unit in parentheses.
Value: 2.5 (V)
